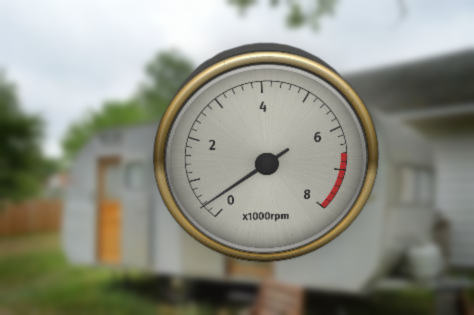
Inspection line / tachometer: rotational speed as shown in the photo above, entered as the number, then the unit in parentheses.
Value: 400 (rpm)
